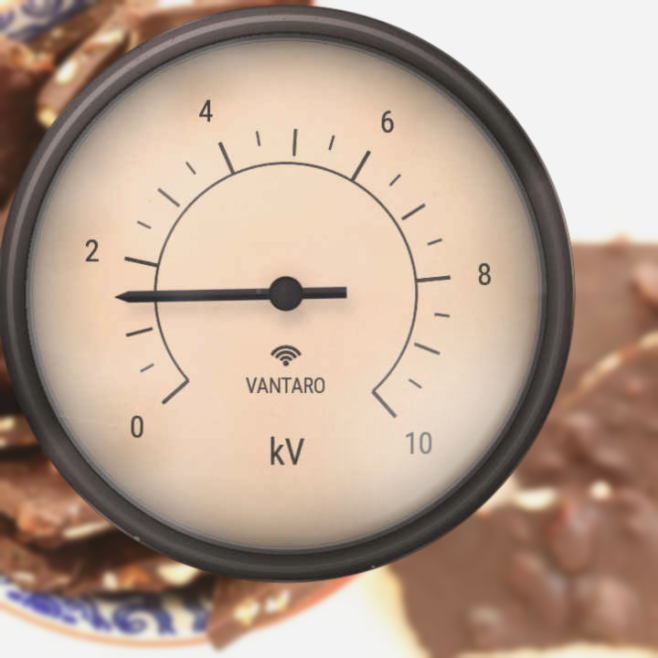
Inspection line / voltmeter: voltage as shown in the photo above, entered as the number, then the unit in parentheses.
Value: 1.5 (kV)
